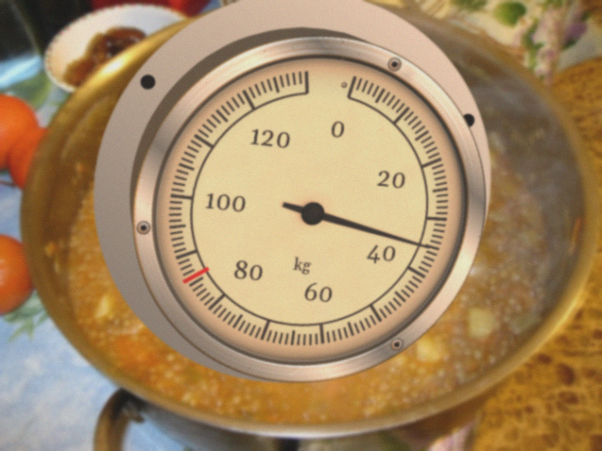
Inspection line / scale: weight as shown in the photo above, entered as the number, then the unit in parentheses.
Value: 35 (kg)
